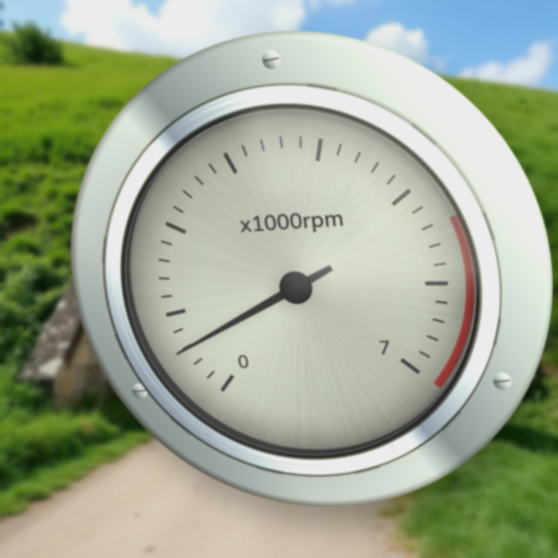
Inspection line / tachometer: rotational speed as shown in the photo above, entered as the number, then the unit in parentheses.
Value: 600 (rpm)
